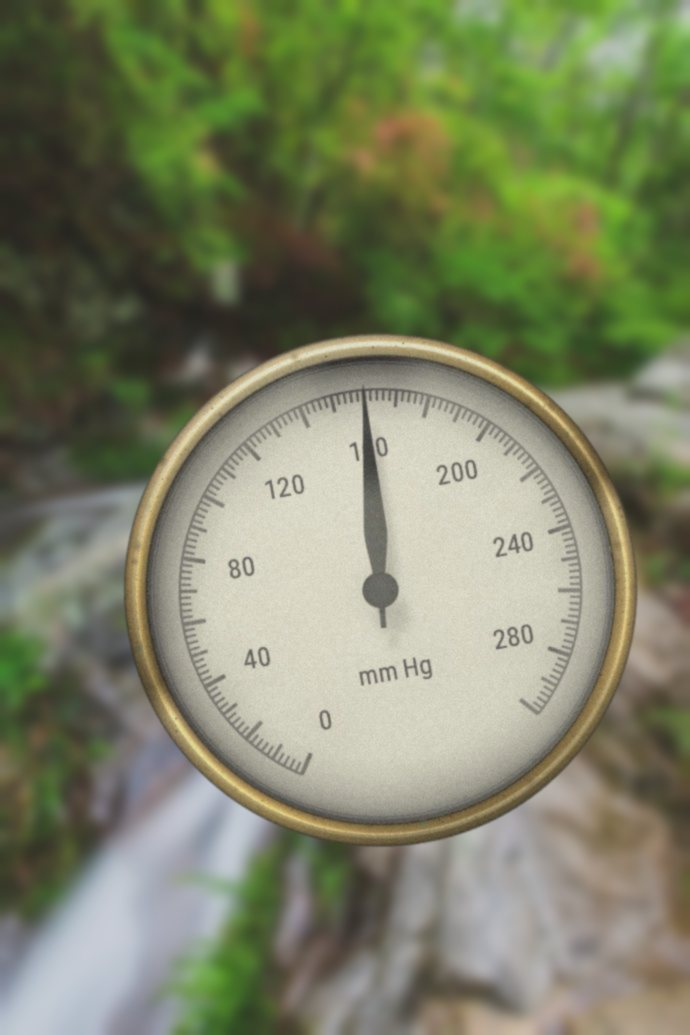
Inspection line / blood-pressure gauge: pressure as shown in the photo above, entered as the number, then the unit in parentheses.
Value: 160 (mmHg)
